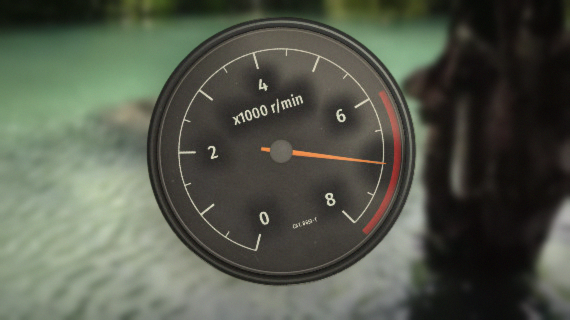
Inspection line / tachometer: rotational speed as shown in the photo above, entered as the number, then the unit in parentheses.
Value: 7000 (rpm)
